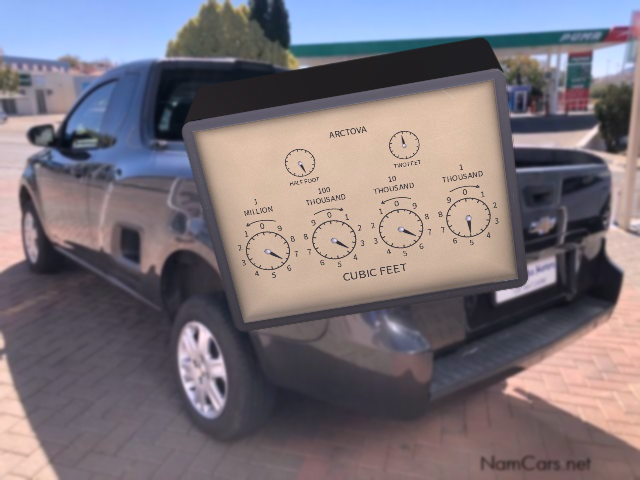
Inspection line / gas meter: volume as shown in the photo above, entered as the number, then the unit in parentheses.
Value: 636500 (ft³)
